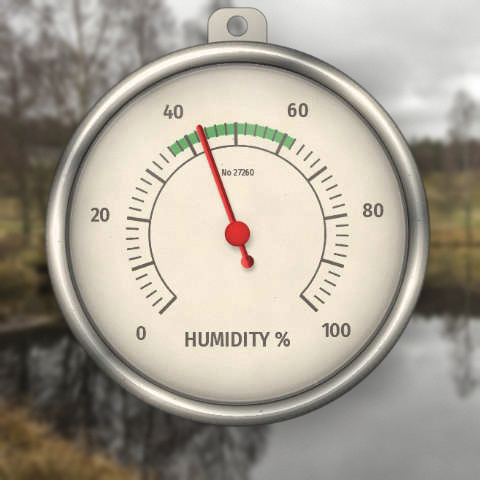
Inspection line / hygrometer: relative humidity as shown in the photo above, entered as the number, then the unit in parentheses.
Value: 43 (%)
